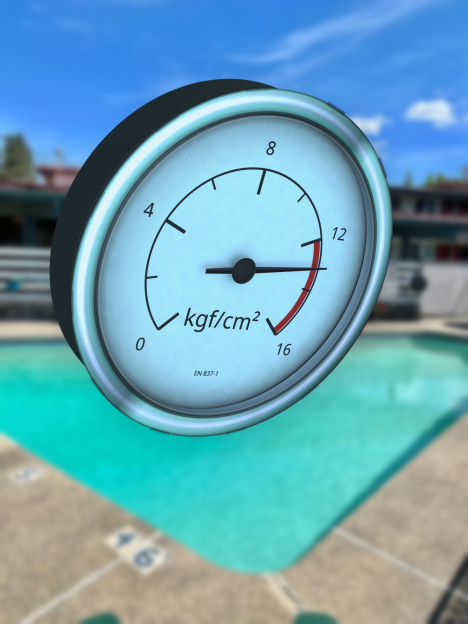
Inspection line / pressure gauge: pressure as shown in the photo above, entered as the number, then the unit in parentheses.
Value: 13 (kg/cm²)
